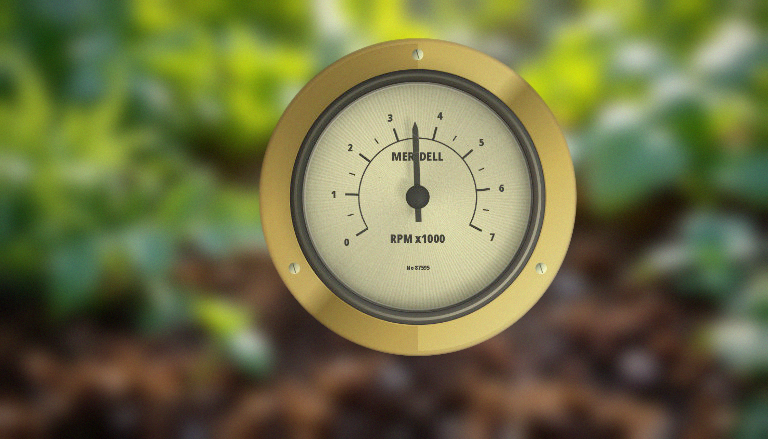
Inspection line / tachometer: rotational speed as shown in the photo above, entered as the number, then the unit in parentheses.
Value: 3500 (rpm)
